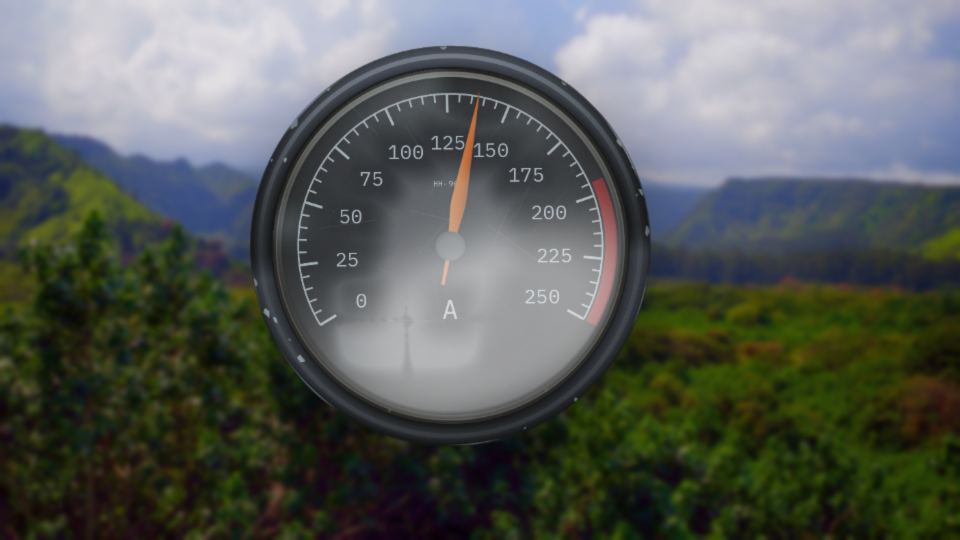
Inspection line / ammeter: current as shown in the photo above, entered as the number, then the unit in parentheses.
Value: 137.5 (A)
